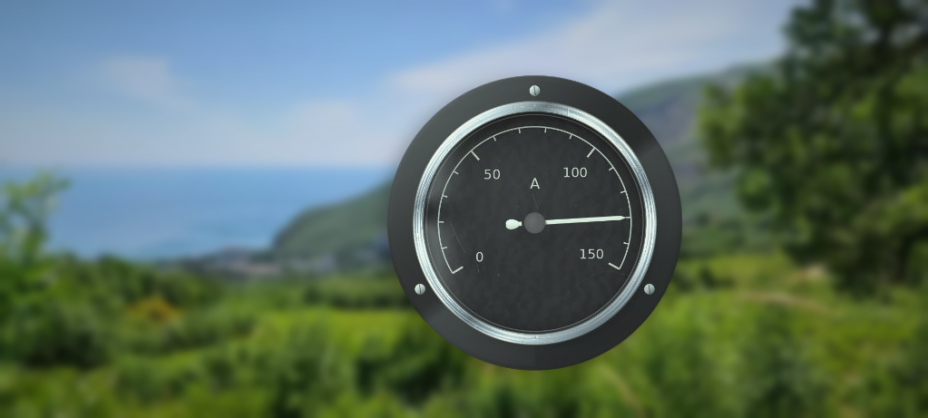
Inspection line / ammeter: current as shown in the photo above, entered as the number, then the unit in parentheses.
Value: 130 (A)
